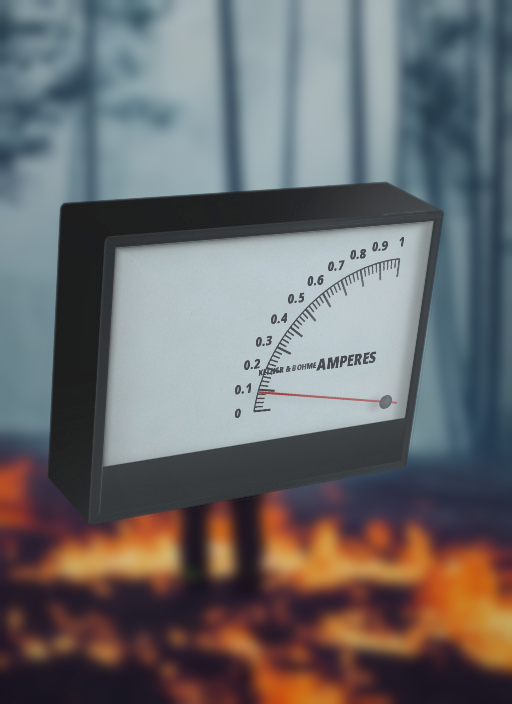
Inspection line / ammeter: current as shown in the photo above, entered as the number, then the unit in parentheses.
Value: 0.1 (A)
